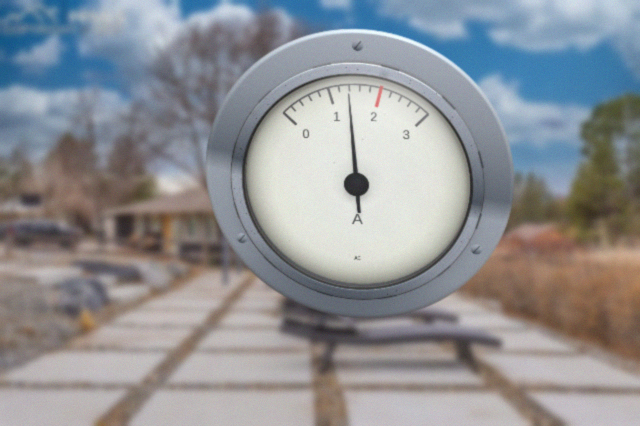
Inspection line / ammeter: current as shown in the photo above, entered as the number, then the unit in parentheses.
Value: 1.4 (A)
